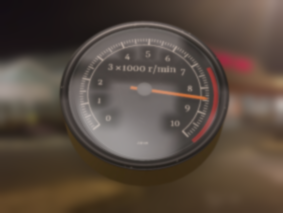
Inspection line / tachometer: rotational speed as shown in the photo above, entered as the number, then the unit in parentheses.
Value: 8500 (rpm)
